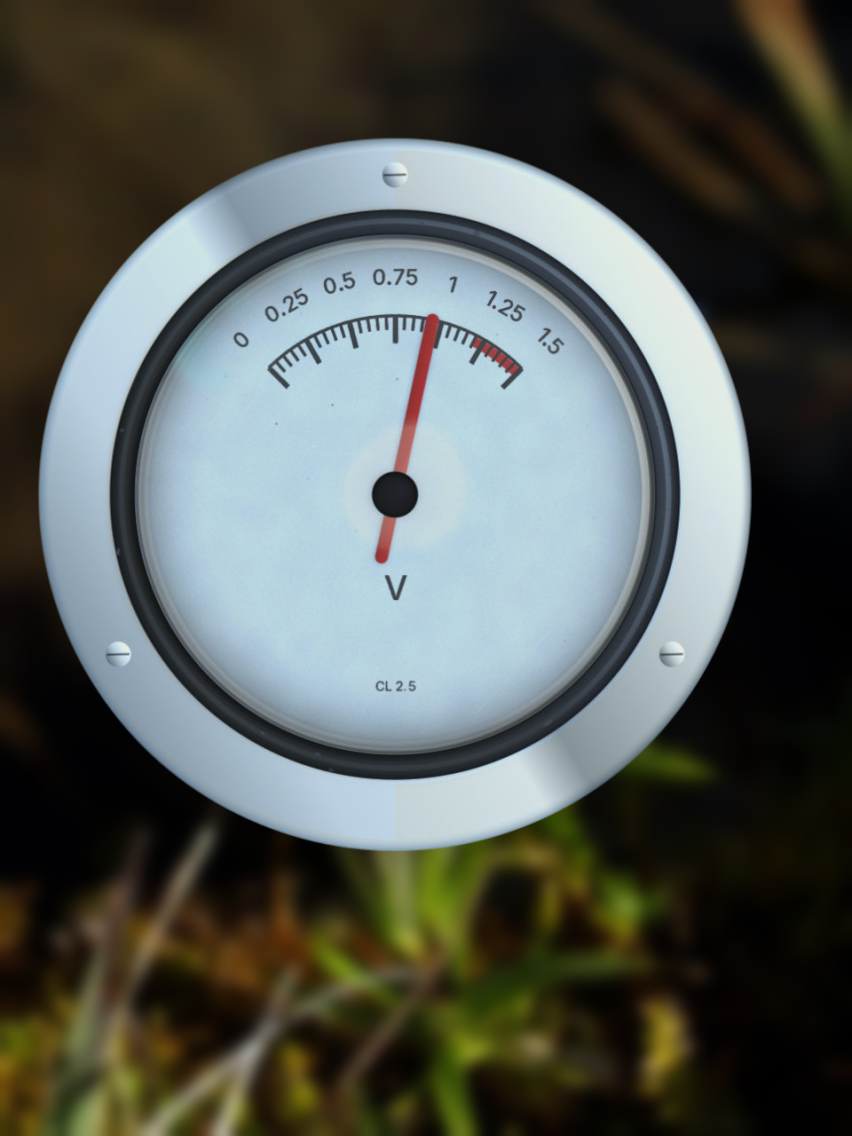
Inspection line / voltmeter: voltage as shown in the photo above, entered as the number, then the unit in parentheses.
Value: 0.95 (V)
